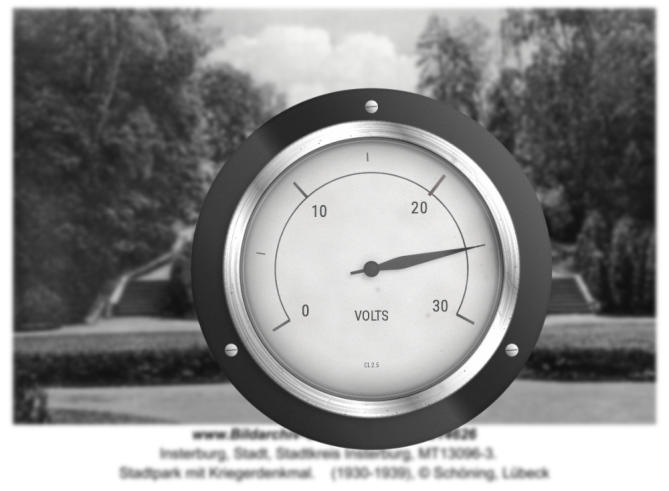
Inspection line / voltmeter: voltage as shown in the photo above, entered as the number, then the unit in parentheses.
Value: 25 (V)
